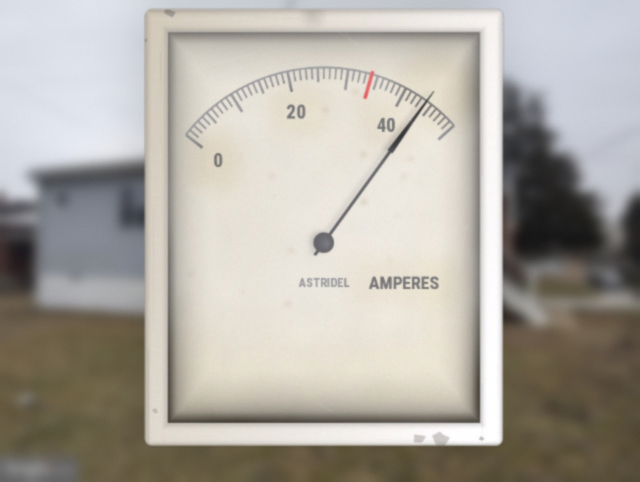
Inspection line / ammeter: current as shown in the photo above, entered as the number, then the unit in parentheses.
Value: 44 (A)
